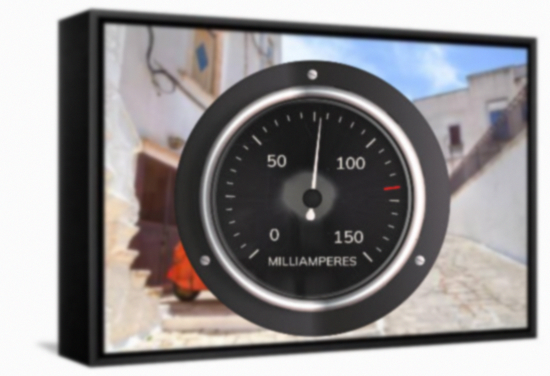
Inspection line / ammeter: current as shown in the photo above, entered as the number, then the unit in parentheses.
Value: 77.5 (mA)
